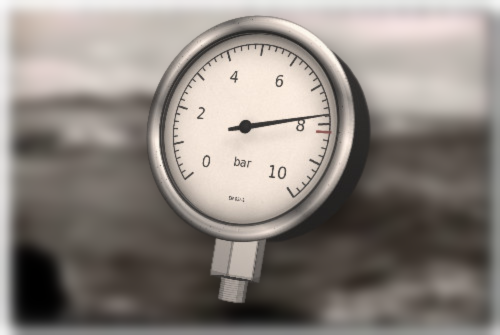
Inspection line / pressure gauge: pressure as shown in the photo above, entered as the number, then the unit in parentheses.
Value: 7.8 (bar)
